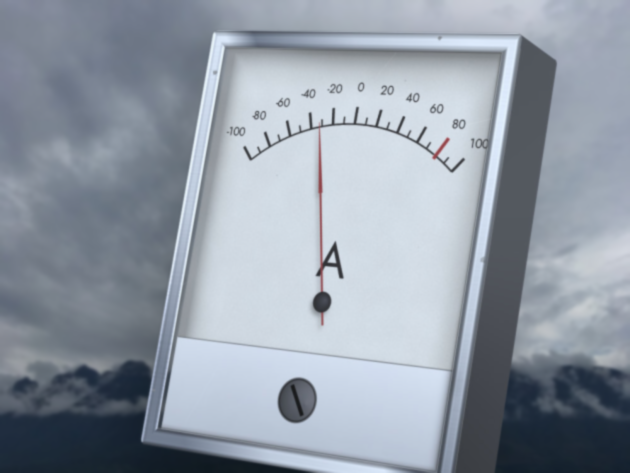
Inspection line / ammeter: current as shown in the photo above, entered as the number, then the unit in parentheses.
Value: -30 (A)
